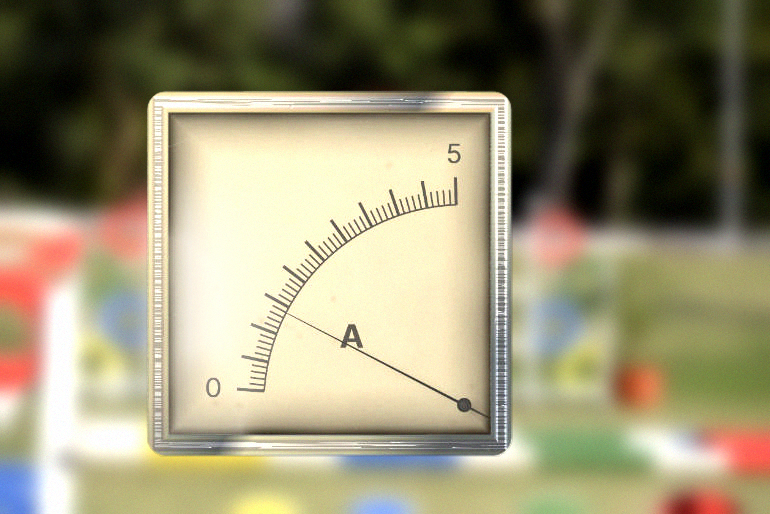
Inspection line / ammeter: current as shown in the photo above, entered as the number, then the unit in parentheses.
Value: 1.4 (A)
